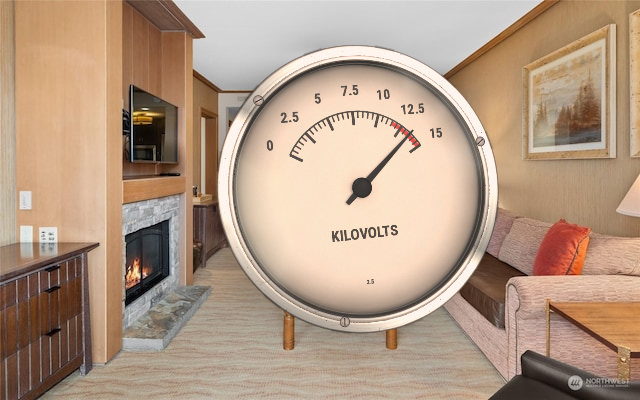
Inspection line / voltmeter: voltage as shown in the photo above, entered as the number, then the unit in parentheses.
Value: 13.5 (kV)
